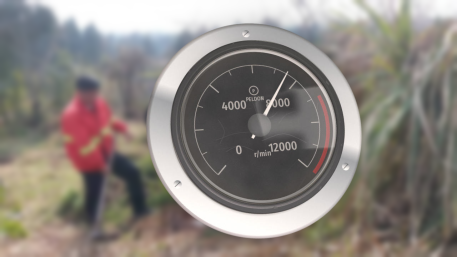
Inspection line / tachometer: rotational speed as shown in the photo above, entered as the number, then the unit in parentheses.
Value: 7500 (rpm)
